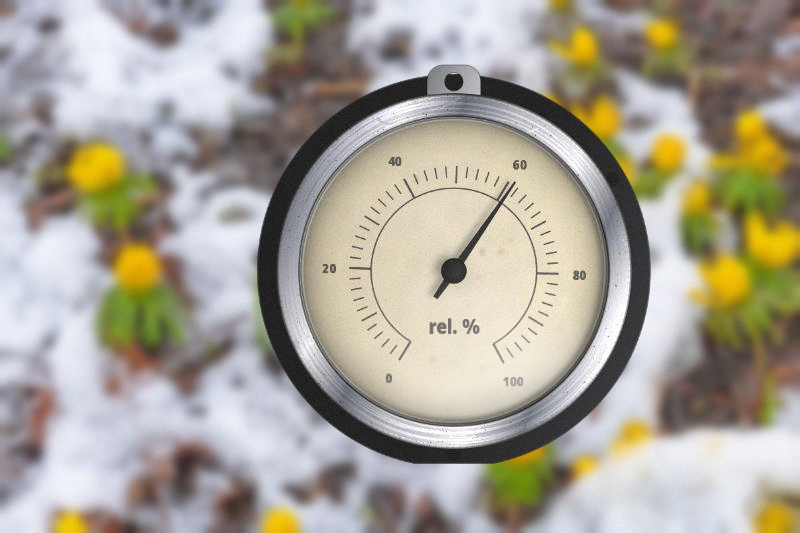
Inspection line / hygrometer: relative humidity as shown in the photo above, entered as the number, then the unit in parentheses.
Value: 61 (%)
